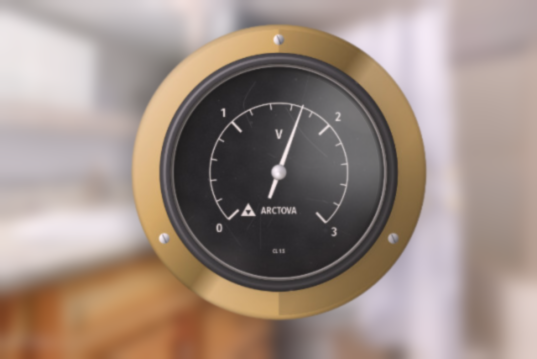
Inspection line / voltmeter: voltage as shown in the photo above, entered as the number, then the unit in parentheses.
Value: 1.7 (V)
